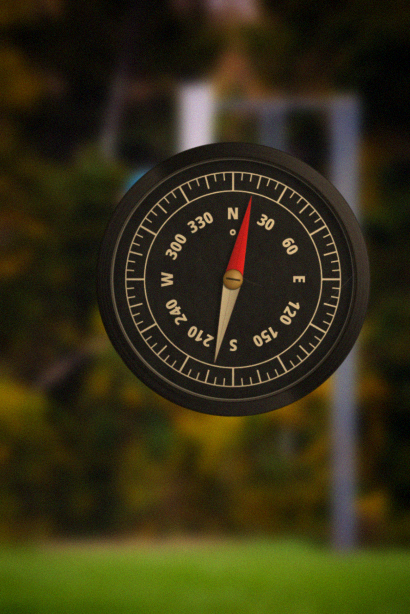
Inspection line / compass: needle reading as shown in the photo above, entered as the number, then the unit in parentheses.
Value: 12.5 (°)
